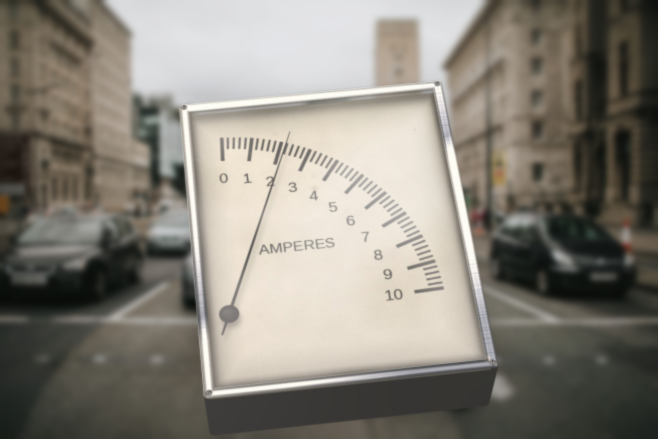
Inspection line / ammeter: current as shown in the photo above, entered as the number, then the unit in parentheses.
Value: 2.2 (A)
